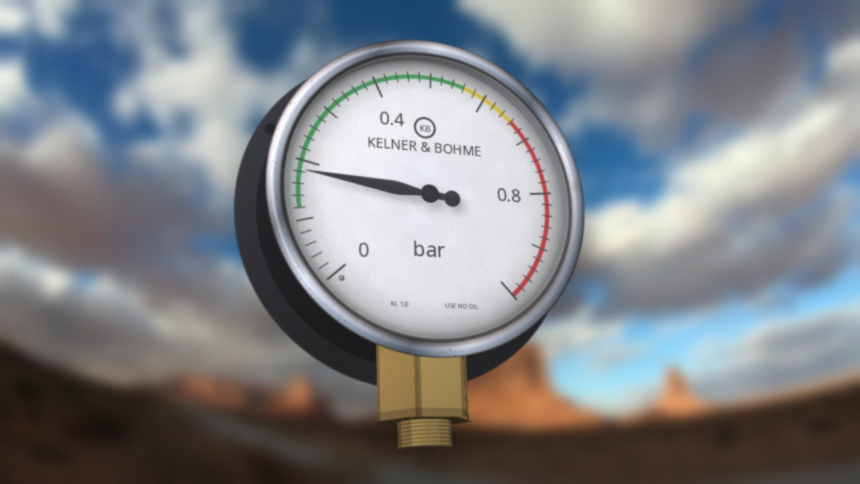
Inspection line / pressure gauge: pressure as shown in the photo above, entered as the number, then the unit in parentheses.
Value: 0.18 (bar)
